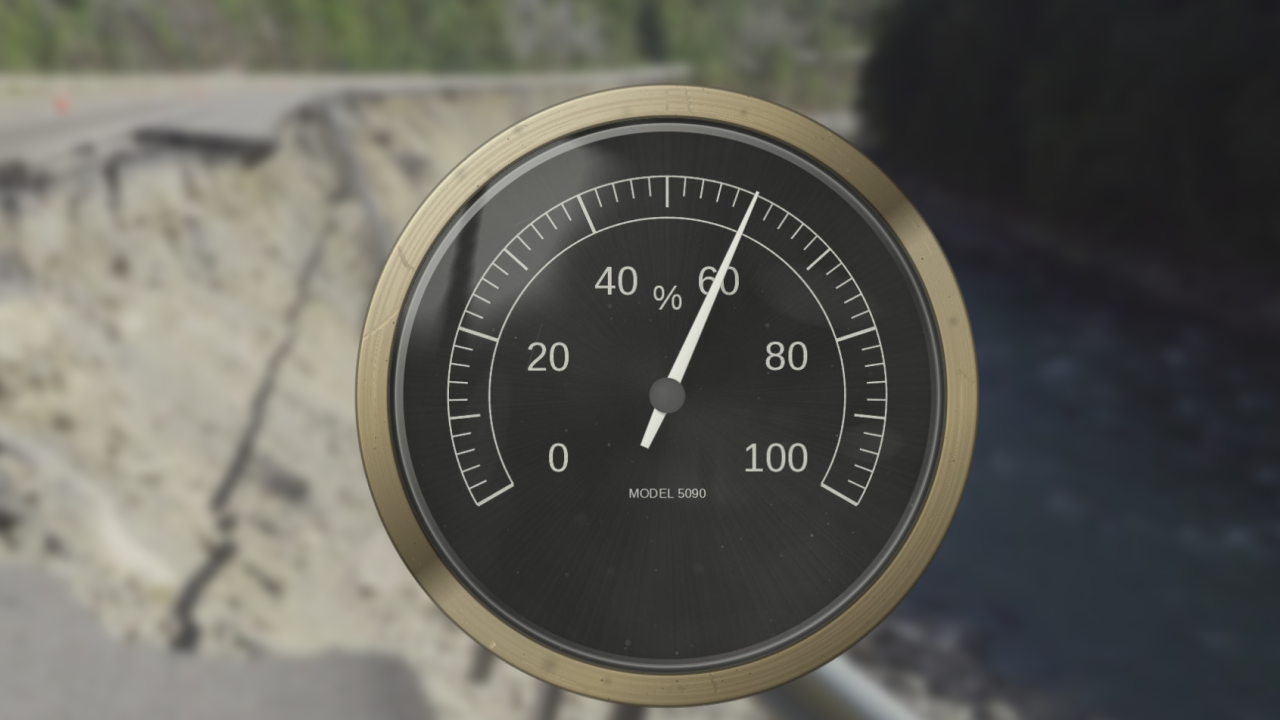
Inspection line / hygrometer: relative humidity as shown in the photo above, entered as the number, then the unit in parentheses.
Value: 60 (%)
